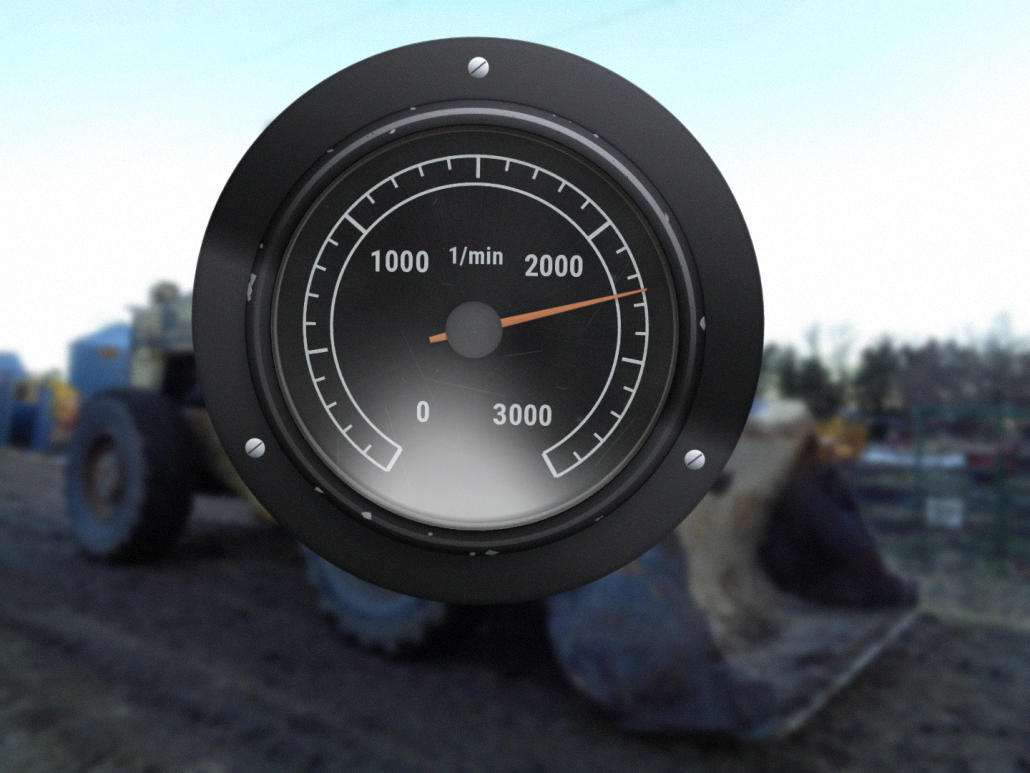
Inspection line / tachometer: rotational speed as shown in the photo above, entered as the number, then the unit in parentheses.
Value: 2250 (rpm)
